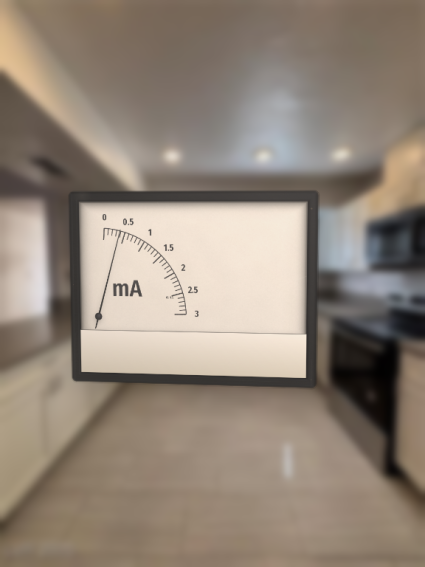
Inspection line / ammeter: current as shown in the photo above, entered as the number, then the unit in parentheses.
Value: 0.4 (mA)
